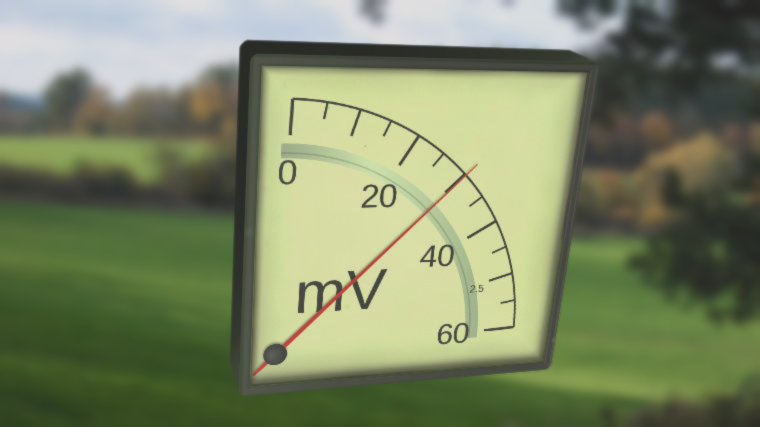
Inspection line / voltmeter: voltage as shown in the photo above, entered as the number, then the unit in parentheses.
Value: 30 (mV)
